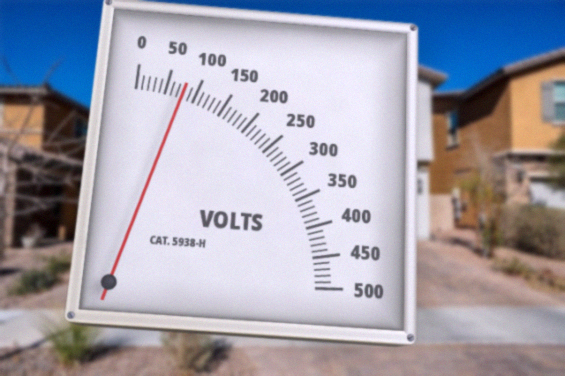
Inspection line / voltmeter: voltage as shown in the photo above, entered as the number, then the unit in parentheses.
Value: 80 (V)
